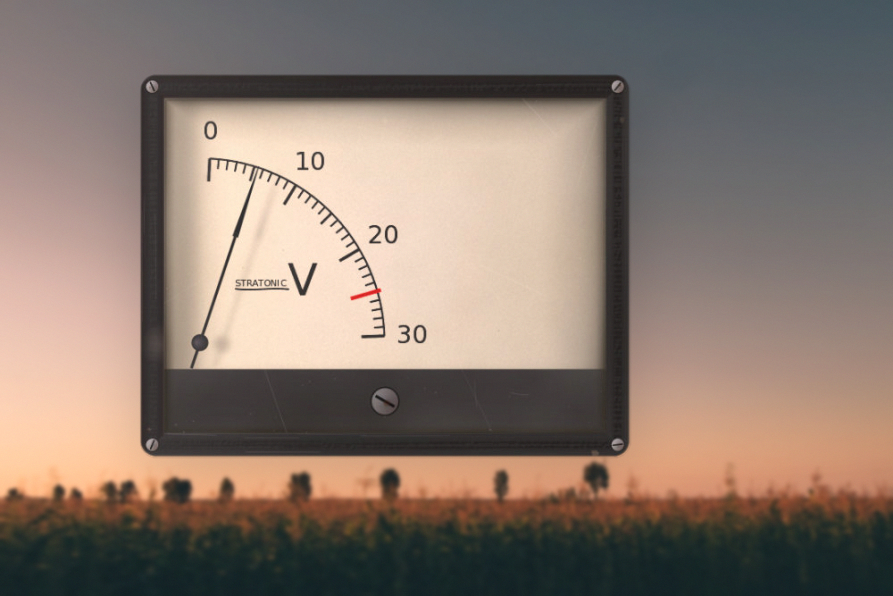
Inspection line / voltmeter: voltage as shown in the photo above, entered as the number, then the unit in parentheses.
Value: 5.5 (V)
